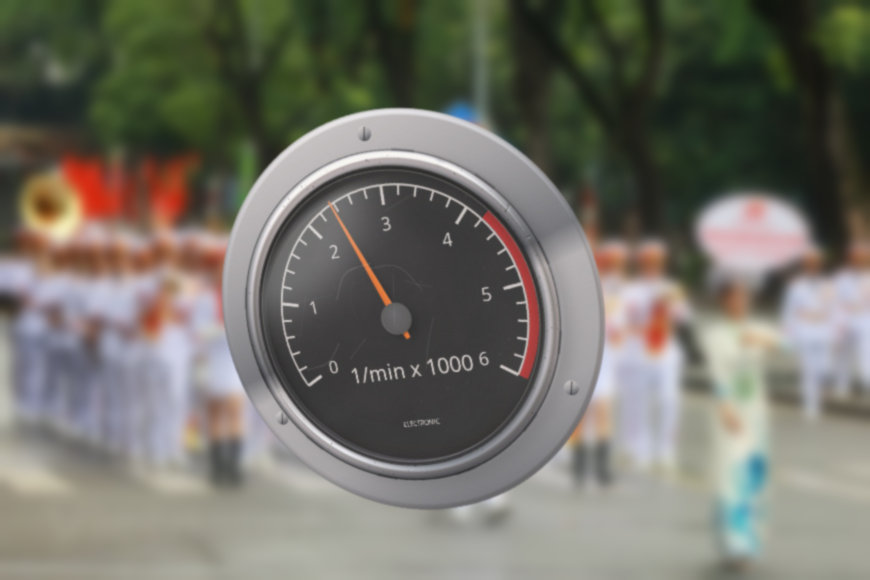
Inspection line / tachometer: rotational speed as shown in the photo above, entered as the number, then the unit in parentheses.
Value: 2400 (rpm)
